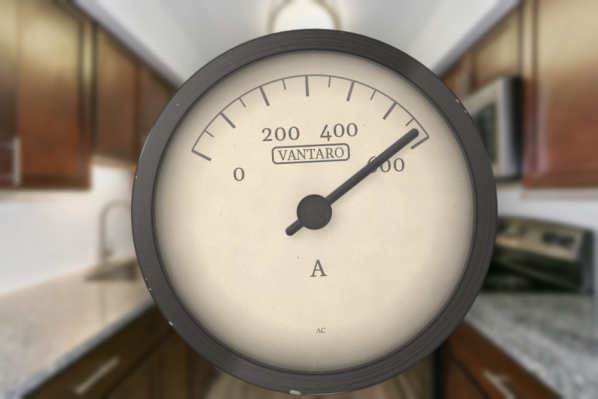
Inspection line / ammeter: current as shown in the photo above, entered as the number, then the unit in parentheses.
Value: 575 (A)
